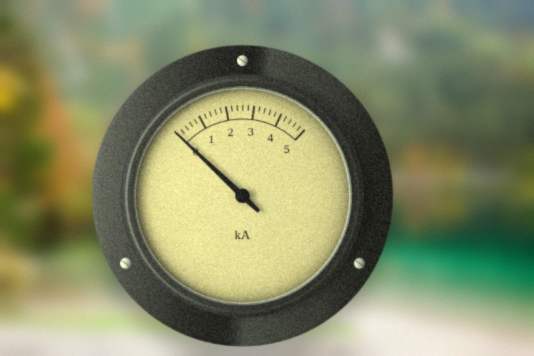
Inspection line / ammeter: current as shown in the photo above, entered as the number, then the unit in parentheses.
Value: 0 (kA)
